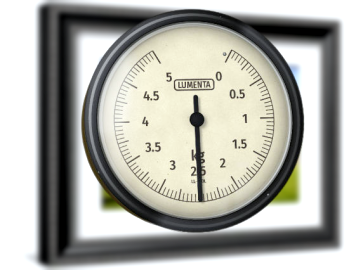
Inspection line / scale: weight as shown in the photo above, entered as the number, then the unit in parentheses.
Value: 2.5 (kg)
